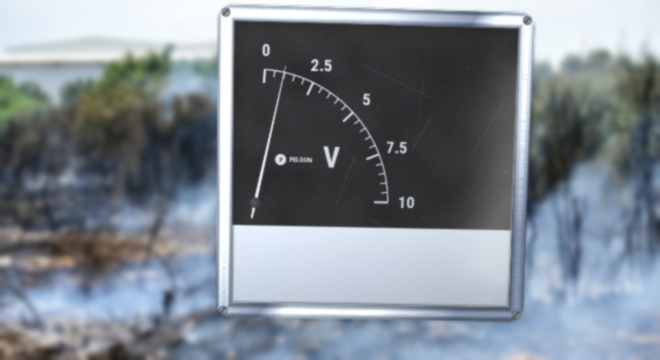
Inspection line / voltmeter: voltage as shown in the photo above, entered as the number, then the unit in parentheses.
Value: 1 (V)
